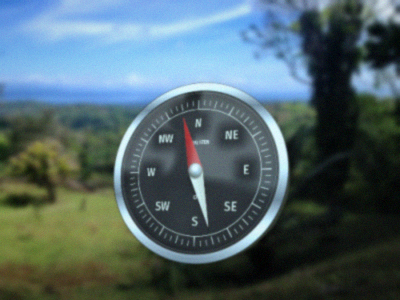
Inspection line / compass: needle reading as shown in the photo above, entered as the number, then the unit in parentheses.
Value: 345 (°)
